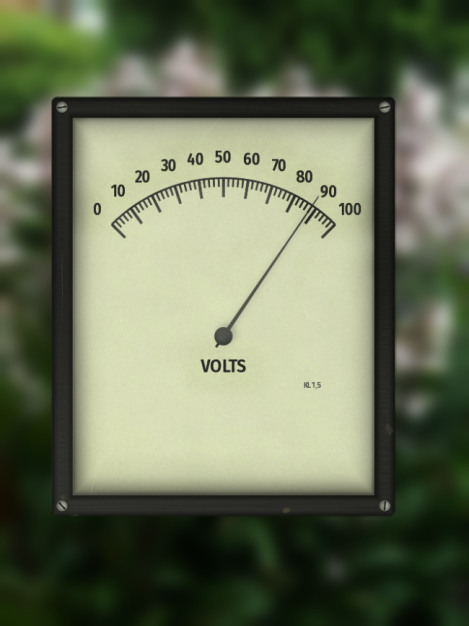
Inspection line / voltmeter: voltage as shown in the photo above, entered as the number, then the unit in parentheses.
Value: 88 (V)
